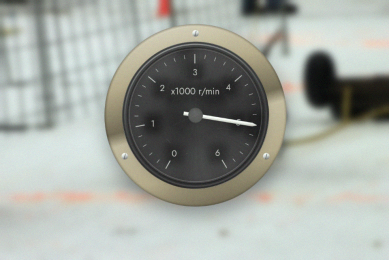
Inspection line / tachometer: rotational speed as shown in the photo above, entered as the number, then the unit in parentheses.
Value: 5000 (rpm)
